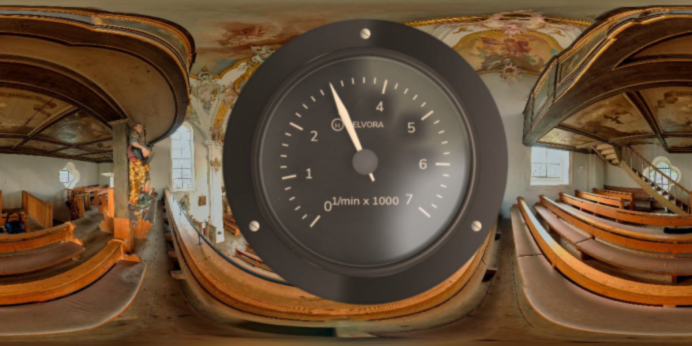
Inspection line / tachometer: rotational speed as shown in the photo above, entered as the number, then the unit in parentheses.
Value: 3000 (rpm)
